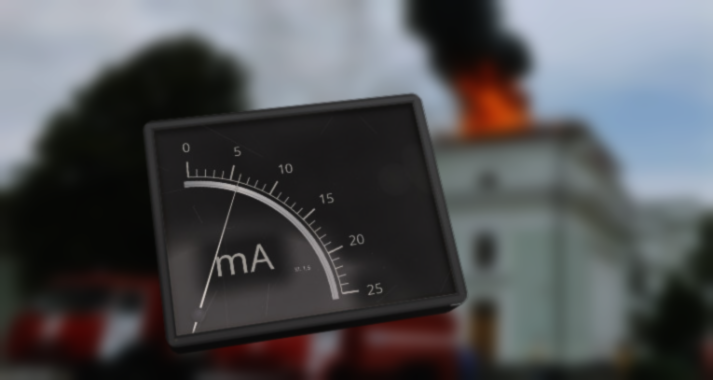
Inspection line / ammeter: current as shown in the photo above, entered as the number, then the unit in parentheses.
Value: 6 (mA)
